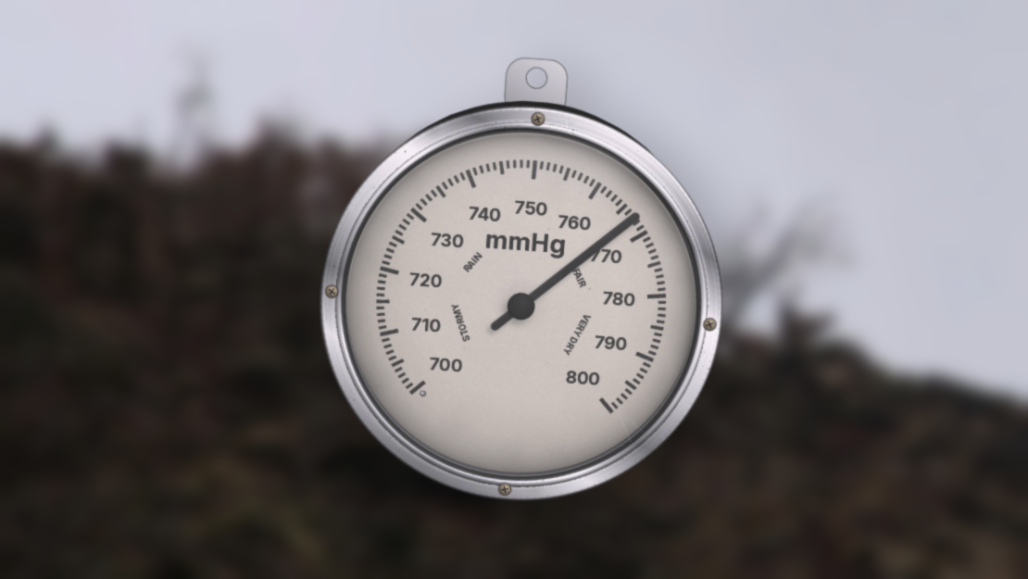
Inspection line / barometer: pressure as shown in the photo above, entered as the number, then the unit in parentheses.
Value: 767 (mmHg)
